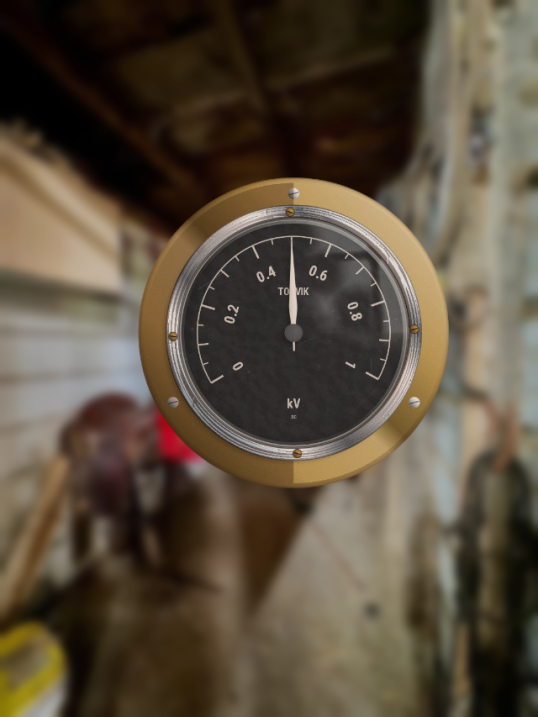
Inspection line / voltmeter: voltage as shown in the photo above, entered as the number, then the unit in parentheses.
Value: 0.5 (kV)
